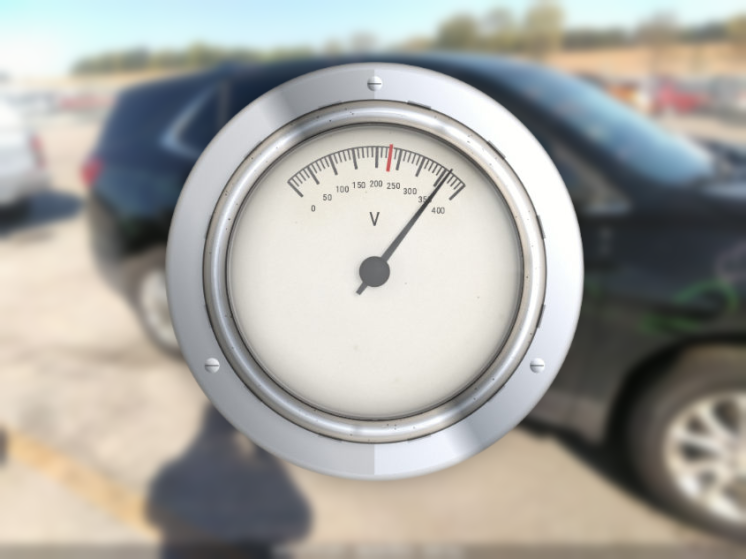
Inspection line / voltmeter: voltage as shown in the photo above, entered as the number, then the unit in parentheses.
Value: 360 (V)
